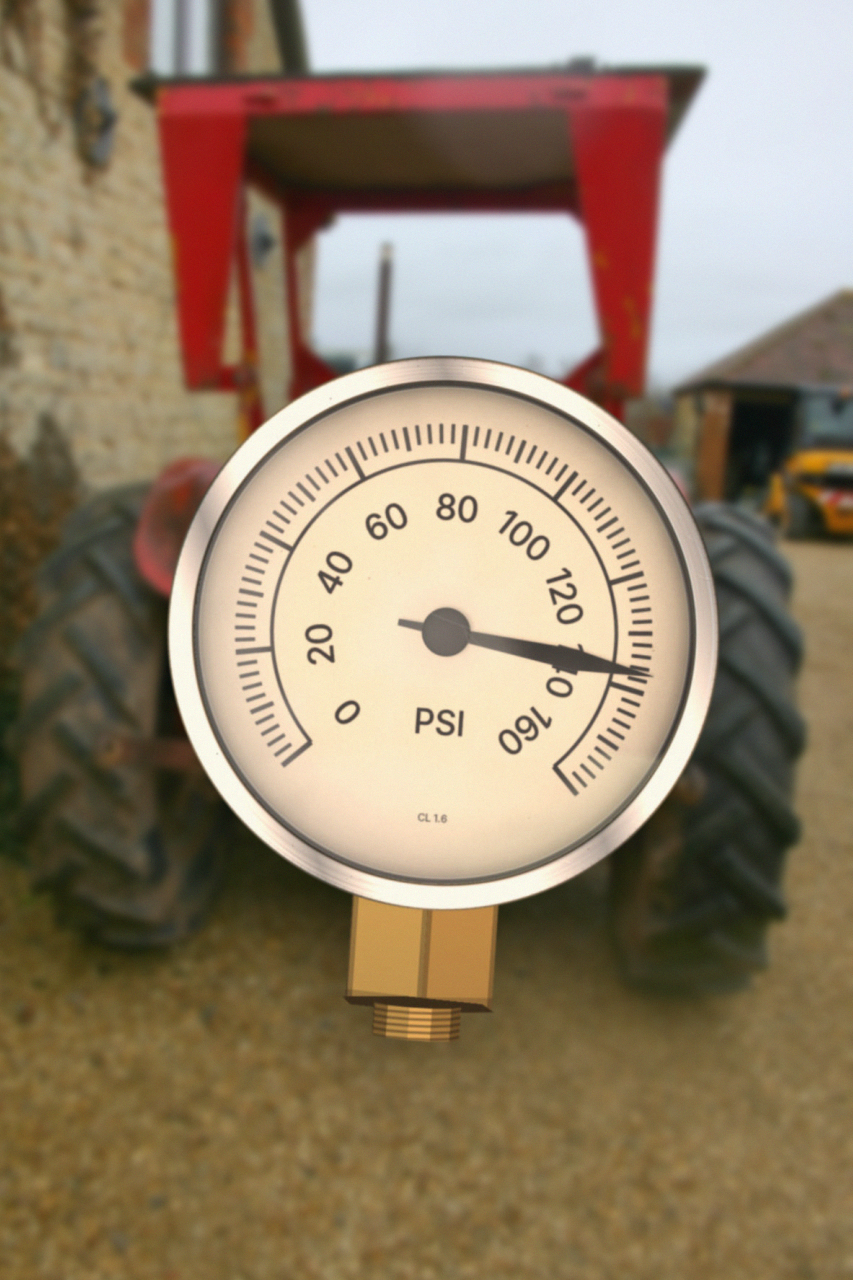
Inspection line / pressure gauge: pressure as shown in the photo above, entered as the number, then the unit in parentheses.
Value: 137 (psi)
